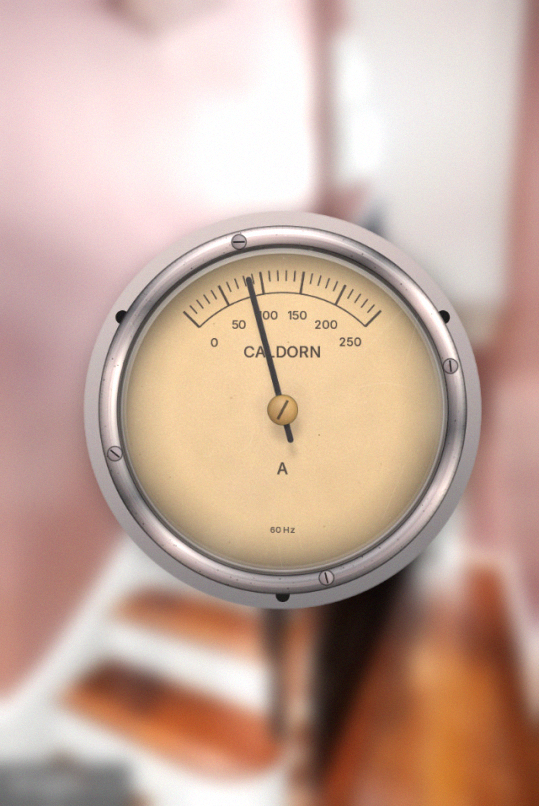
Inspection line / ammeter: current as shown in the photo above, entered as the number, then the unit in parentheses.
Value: 85 (A)
